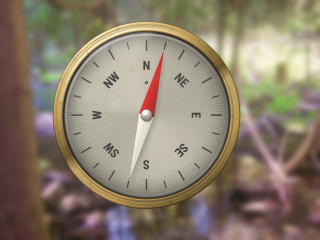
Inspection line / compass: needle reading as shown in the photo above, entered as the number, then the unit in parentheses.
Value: 15 (°)
